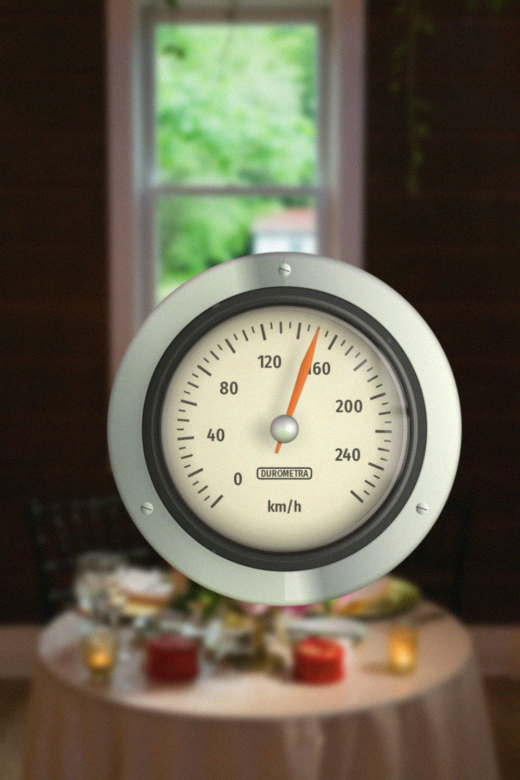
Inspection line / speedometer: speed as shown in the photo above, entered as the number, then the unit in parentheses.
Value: 150 (km/h)
